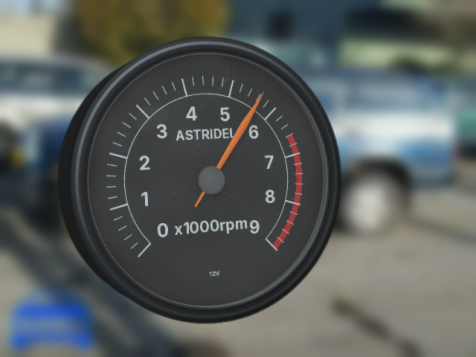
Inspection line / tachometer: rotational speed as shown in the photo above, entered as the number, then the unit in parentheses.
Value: 5600 (rpm)
